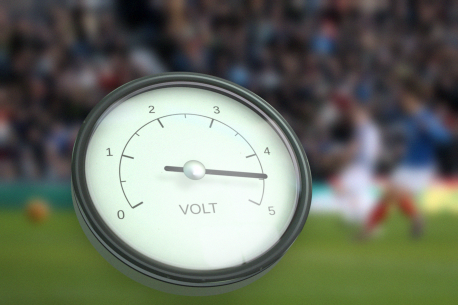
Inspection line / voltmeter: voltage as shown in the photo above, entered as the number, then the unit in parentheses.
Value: 4.5 (V)
